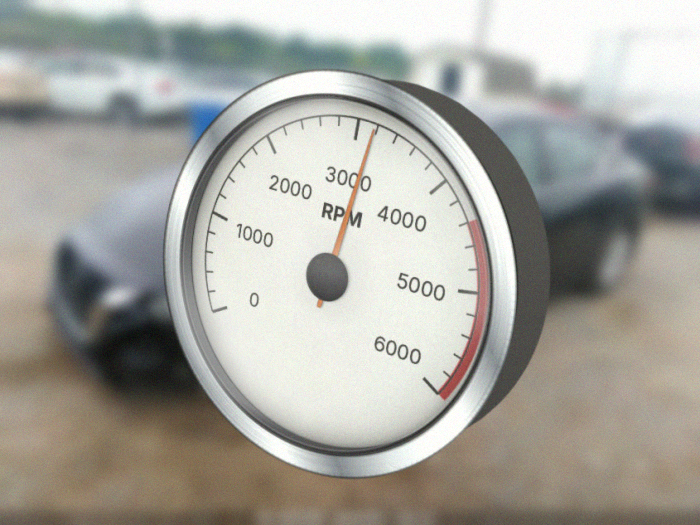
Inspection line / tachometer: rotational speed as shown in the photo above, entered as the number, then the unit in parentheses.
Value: 3200 (rpm)
